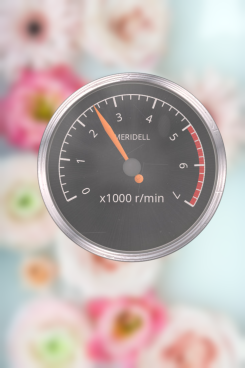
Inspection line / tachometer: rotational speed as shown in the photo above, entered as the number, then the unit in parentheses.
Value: 2500 (rpm)
